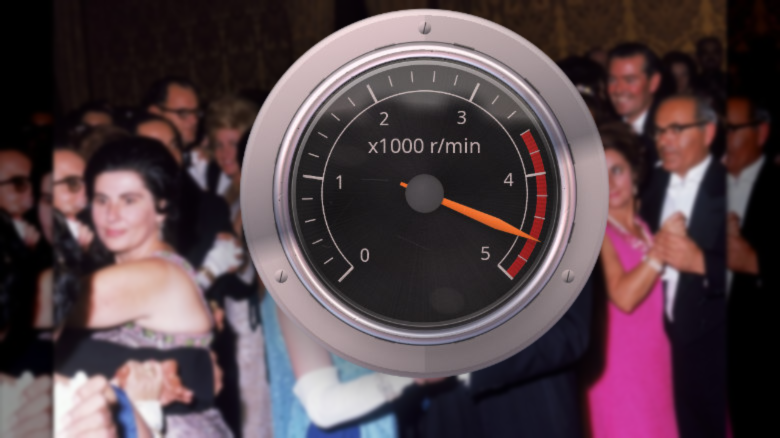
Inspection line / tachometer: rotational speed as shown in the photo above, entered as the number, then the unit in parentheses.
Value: 4600 (rpm)
